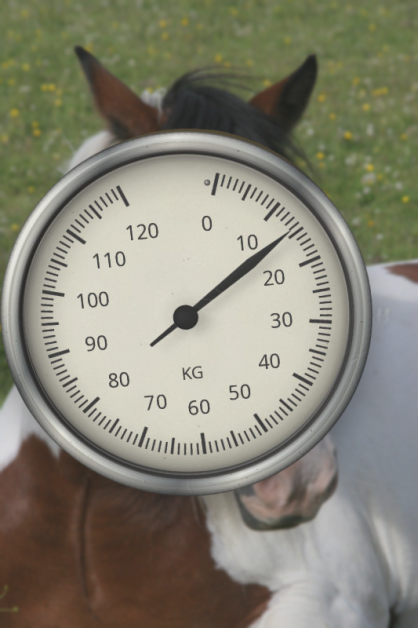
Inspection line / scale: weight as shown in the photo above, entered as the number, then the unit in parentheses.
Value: 14 (kg)
